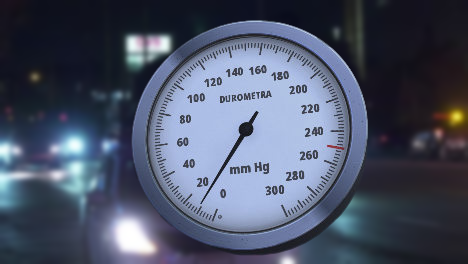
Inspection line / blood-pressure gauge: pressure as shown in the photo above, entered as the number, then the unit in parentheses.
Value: 10 (mmHg)
